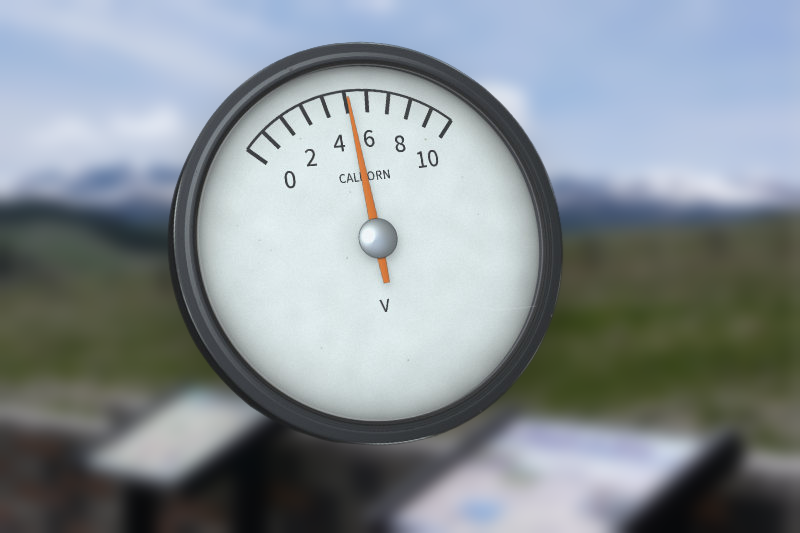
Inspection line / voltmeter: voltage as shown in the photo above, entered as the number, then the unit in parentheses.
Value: 5 (V)
